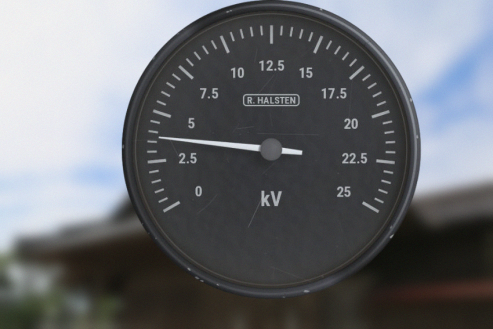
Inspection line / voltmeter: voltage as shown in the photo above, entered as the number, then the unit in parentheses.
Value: 3.75 (kV)
